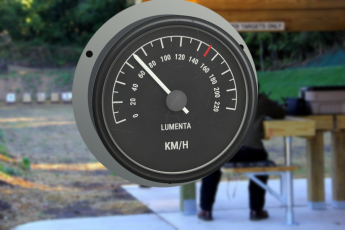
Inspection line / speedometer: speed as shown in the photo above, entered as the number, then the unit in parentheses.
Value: 70 (km/h)
